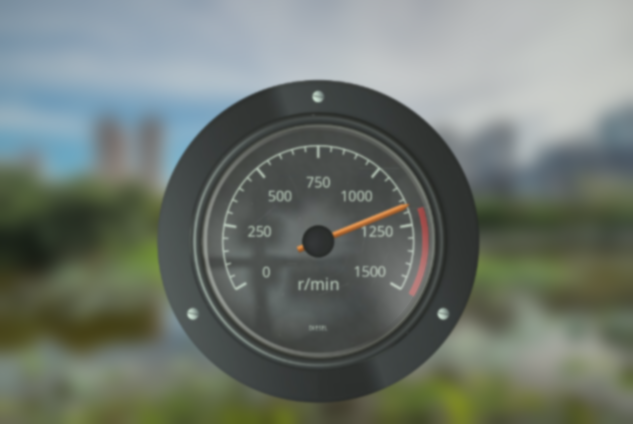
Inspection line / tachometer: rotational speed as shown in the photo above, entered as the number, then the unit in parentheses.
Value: 1175 (rpm)
